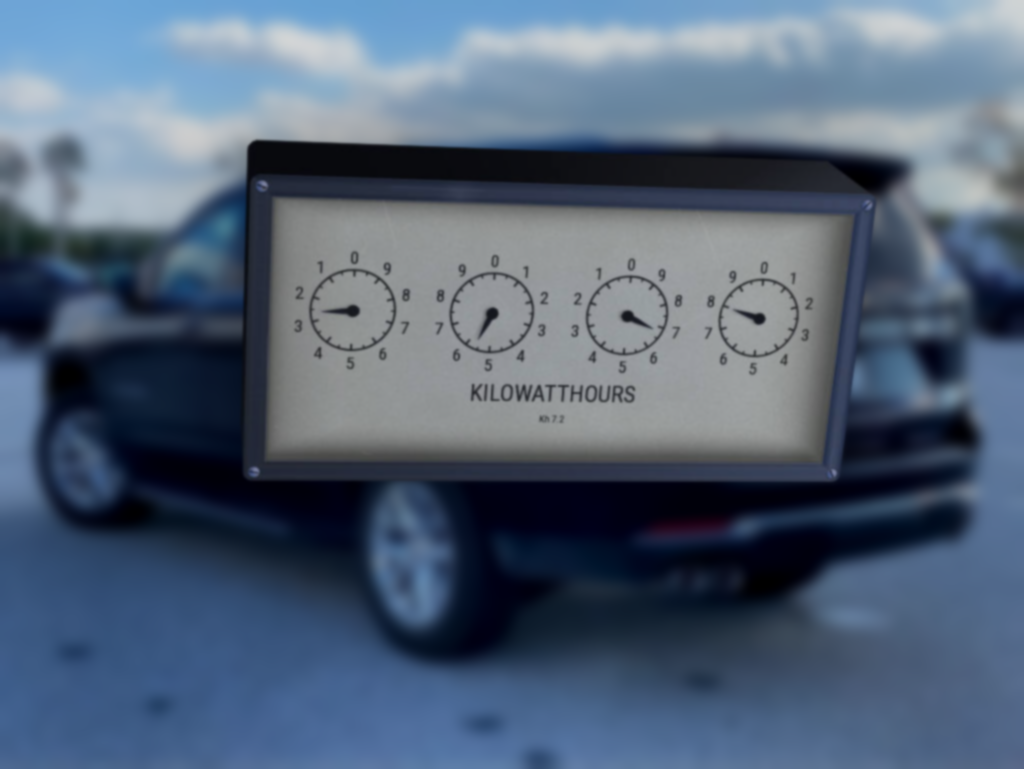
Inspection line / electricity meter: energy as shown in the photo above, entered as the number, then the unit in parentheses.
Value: 2568 (kWh)
